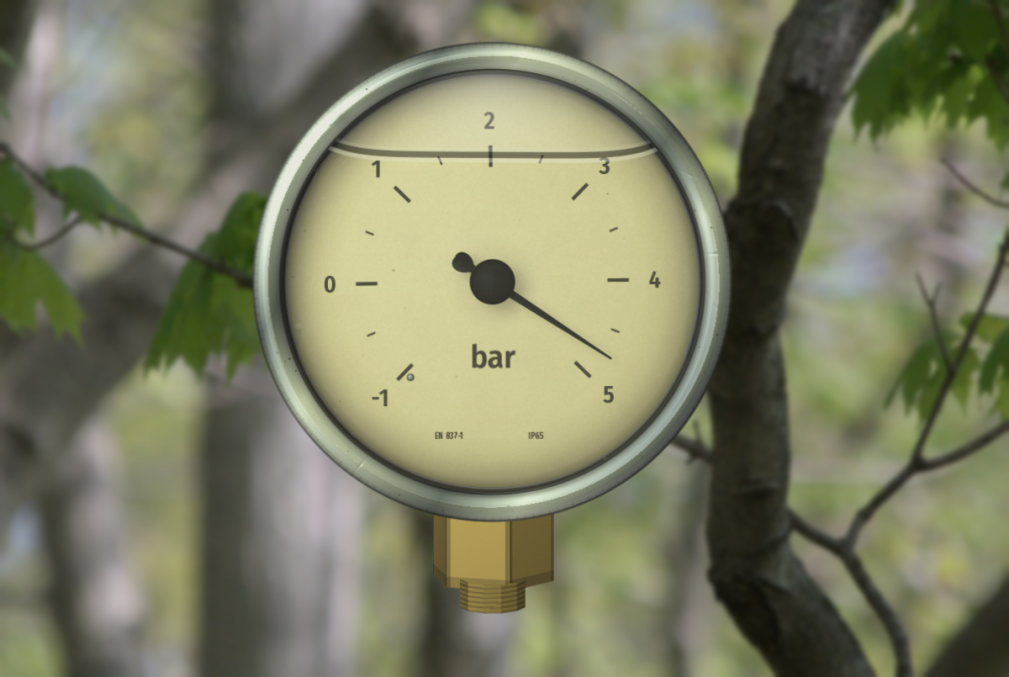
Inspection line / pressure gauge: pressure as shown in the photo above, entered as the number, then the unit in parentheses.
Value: 4.75 (bar)
